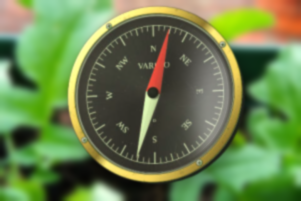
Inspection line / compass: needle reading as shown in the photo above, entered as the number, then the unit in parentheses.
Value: 15 (°)
